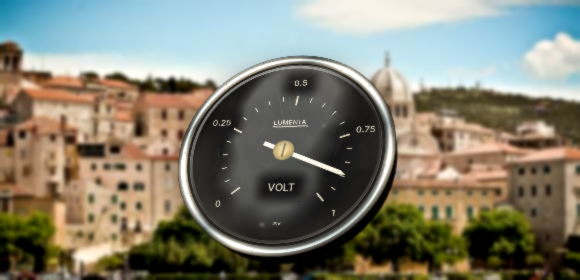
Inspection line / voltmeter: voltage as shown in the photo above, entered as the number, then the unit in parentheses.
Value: 0.9 (V)
